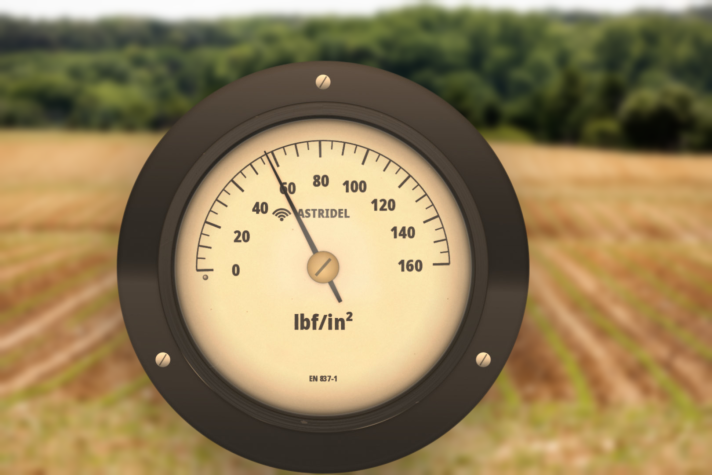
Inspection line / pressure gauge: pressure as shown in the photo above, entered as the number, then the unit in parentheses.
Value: 57.5 (psi)
